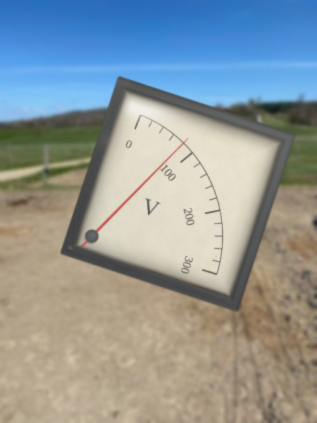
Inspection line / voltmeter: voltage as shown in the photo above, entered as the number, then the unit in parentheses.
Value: 80 (V)
